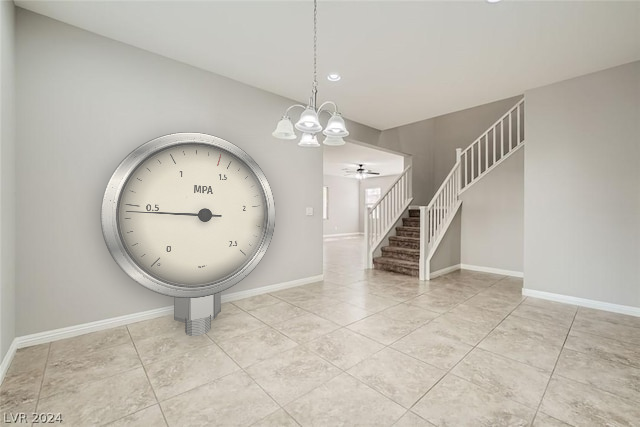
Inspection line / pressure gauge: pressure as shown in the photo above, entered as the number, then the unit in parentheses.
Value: 0.45 (MPa)
